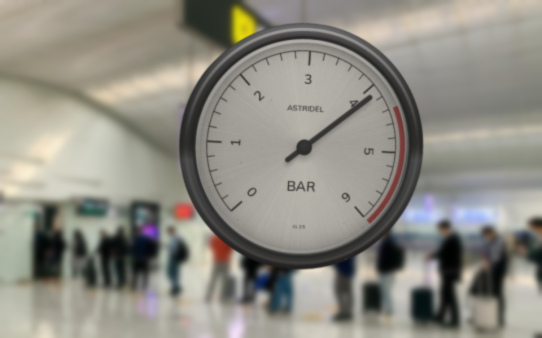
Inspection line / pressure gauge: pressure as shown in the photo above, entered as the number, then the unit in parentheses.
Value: 4.1 (bar)
